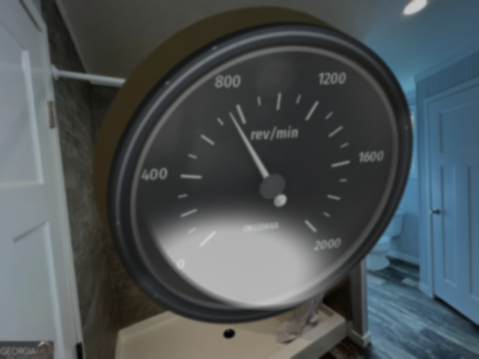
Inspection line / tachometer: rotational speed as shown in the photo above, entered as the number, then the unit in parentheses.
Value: 750 (rpm)
